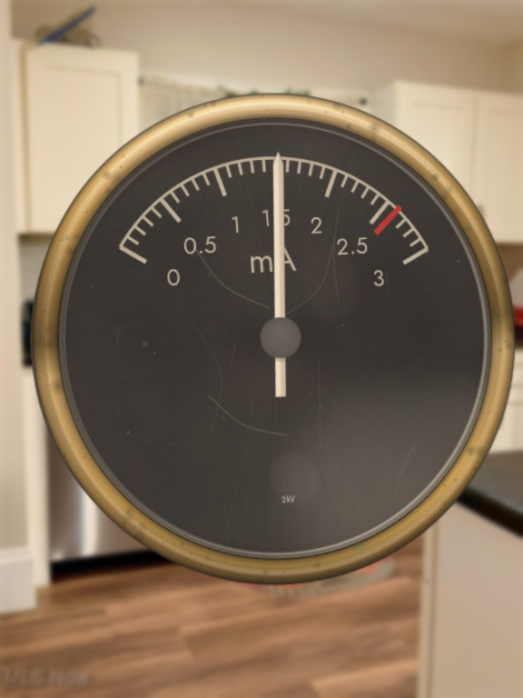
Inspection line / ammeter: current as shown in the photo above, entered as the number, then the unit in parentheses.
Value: 1.5 (mA)
